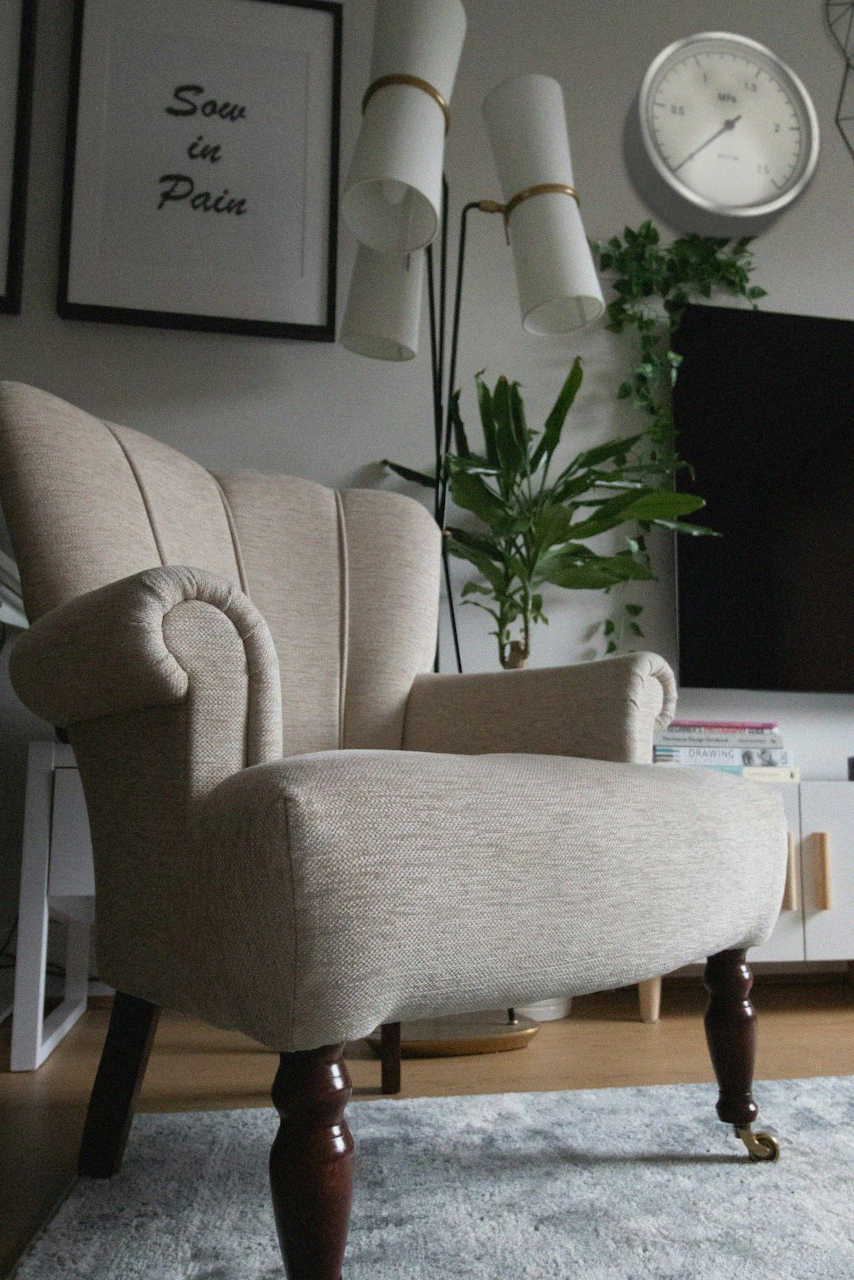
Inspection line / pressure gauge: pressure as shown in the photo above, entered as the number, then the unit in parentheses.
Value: 0 (MPa)
